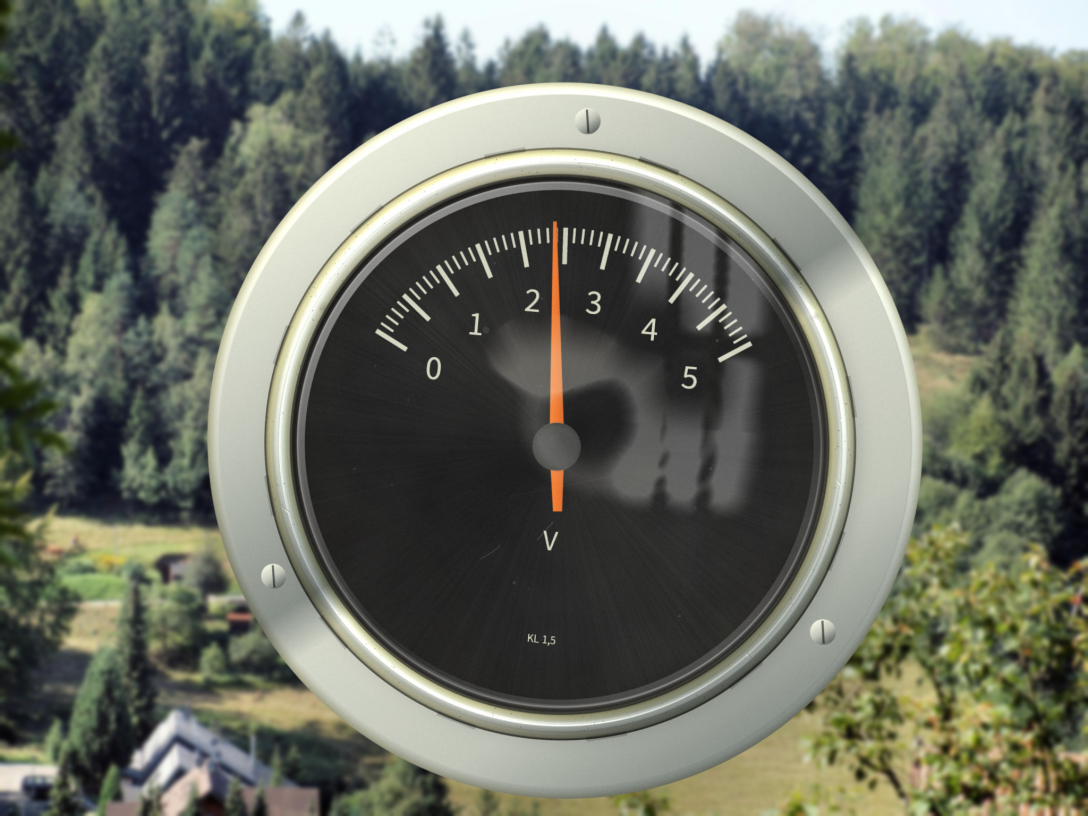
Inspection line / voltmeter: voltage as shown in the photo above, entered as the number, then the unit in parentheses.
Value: 2.4 (V)
